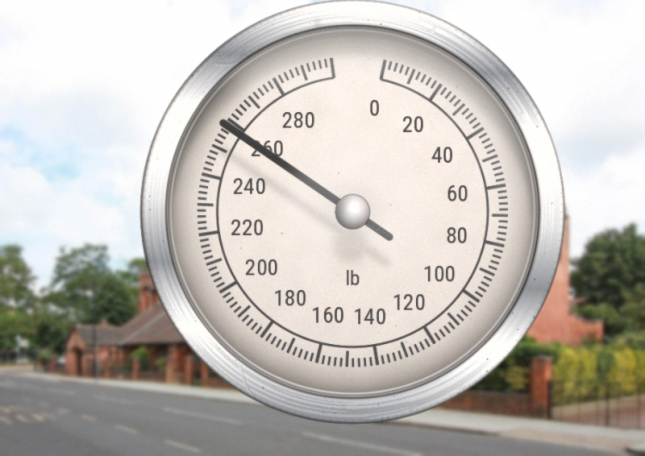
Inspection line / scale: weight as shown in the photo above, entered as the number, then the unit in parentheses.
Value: 258 (lb)
